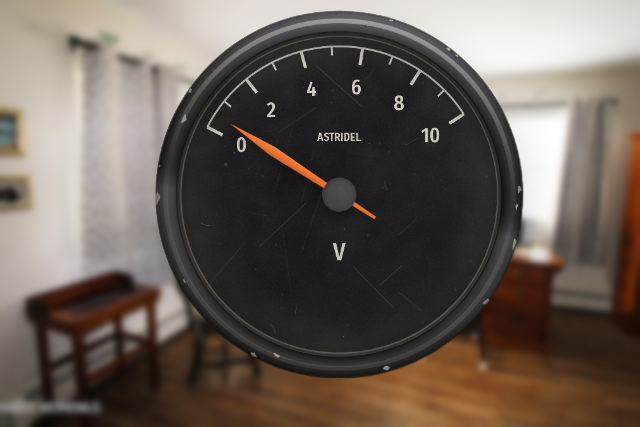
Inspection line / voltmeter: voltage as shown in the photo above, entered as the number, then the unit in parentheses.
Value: 0.5 (V)
